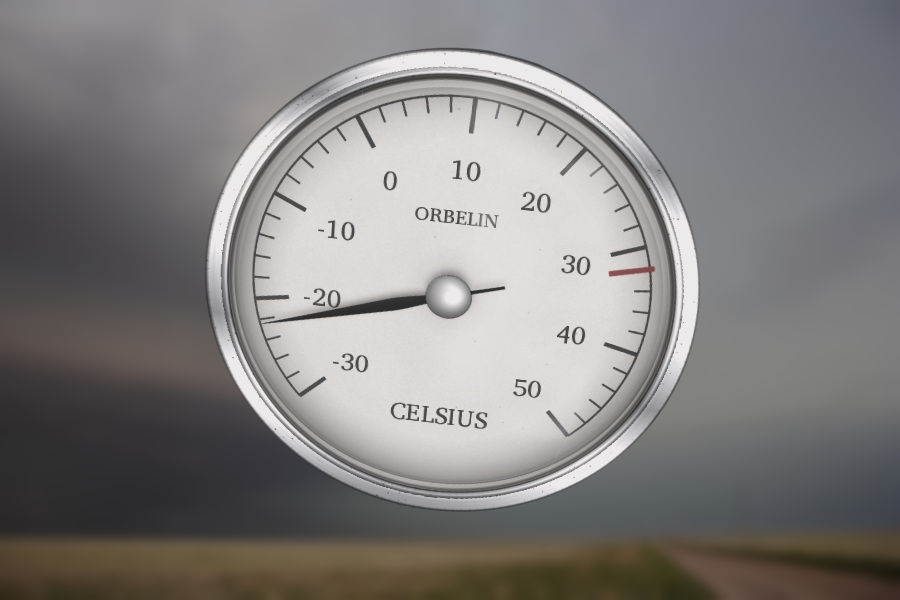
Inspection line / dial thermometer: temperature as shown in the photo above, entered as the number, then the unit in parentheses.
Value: -22 (°C)
